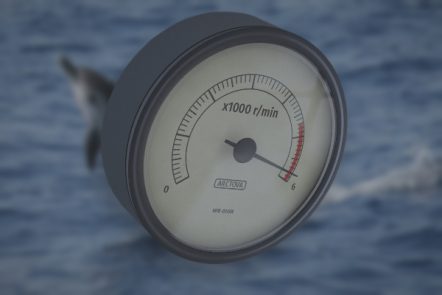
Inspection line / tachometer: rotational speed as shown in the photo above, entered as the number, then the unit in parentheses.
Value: 5800 (rpm)
